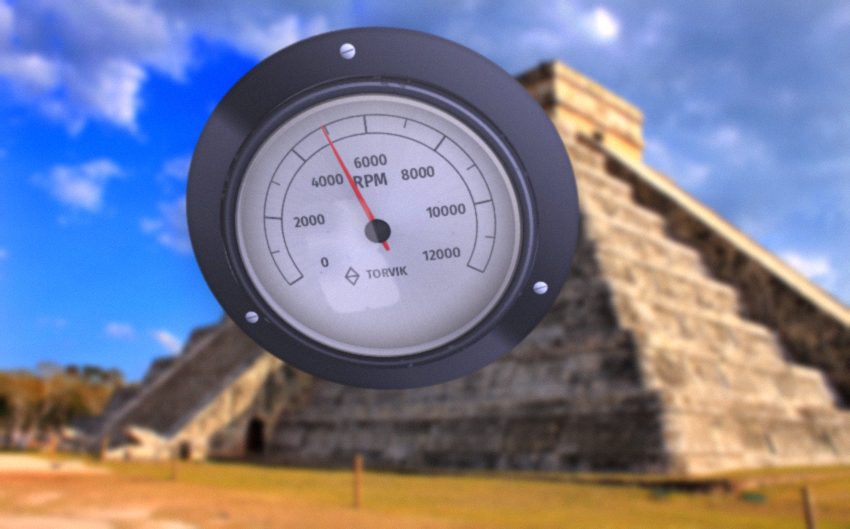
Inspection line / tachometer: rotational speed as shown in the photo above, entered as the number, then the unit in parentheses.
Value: 5000 (rpm)
